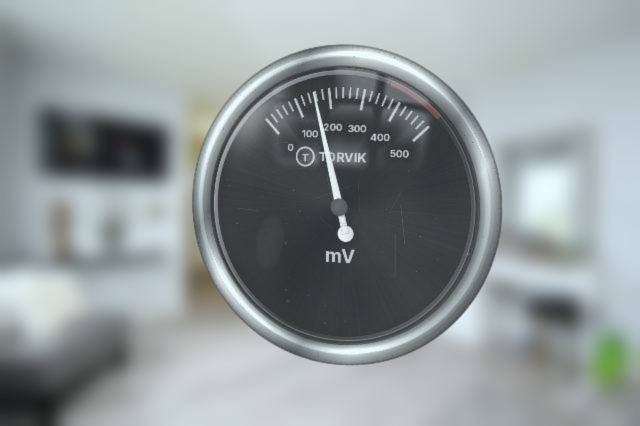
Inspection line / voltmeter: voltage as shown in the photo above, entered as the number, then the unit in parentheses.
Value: 160 (mV)
